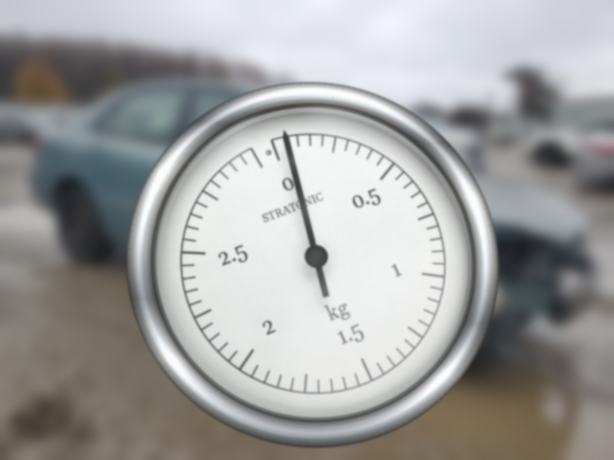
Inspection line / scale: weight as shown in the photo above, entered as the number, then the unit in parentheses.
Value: 0.05 (kg)
